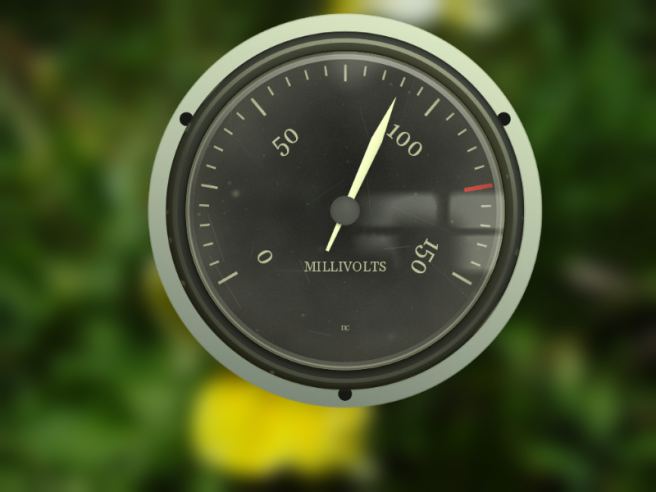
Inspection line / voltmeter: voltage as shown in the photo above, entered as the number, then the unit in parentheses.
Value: 90 (mV)
